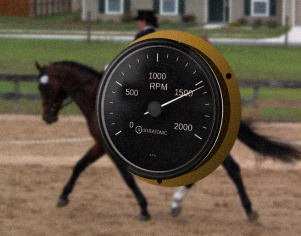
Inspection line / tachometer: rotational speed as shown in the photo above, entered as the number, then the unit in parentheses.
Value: 1550 (rpm)
